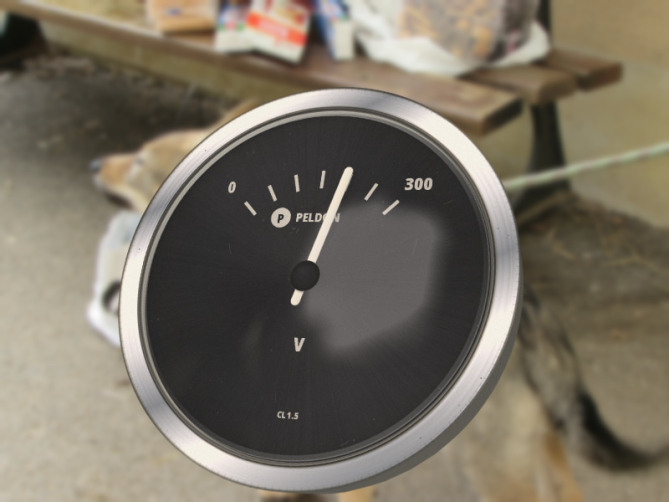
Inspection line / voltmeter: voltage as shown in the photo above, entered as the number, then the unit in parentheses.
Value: 200 (V)
